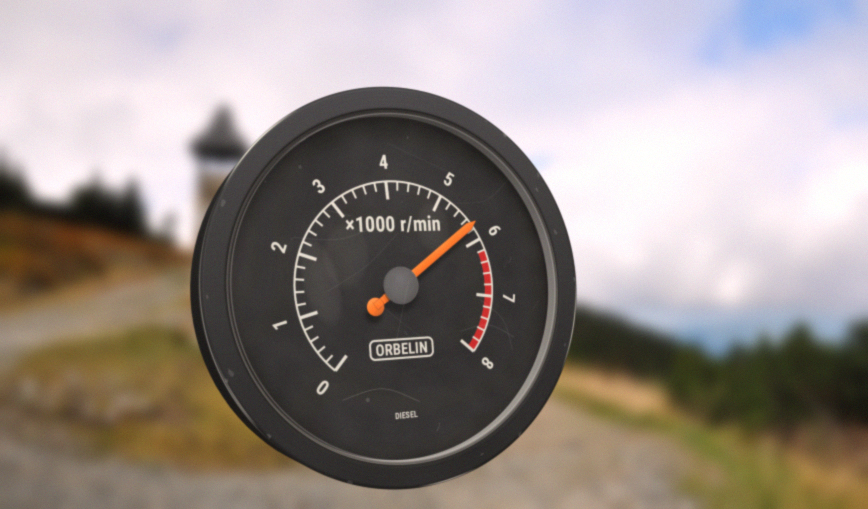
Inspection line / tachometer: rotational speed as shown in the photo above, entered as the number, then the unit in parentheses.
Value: 5700 (rpm)
